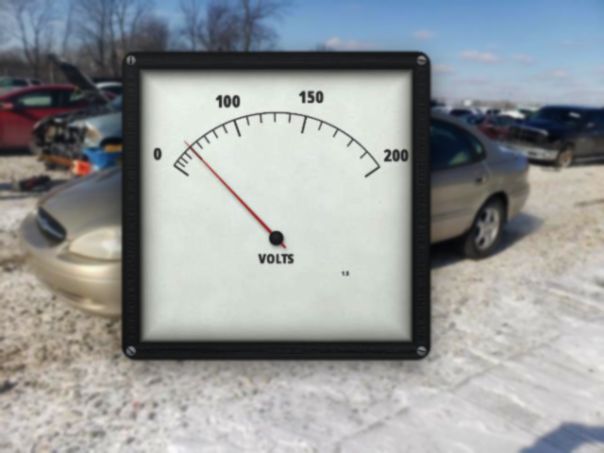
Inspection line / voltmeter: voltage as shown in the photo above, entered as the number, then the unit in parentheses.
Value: 50 (V)
